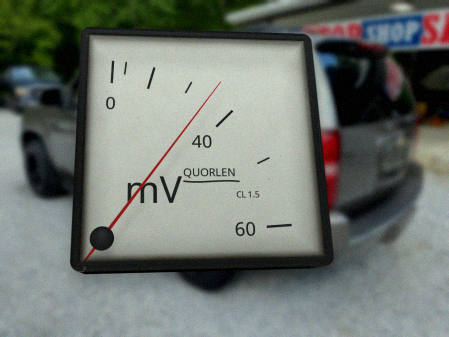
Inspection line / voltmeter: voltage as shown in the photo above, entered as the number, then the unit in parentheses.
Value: 35 (mV)
